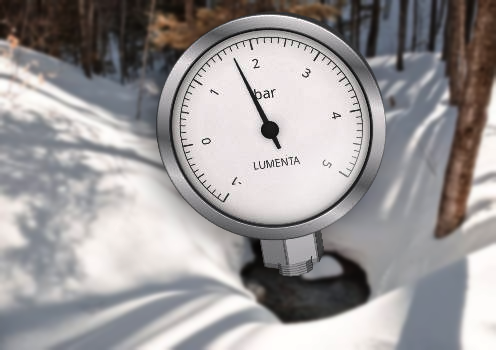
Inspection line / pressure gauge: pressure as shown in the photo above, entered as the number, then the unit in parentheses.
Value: 1.7 (bar)
